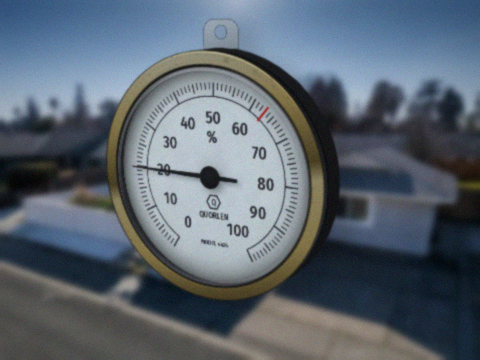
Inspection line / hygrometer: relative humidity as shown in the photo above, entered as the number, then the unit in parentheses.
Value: 20 (%)
